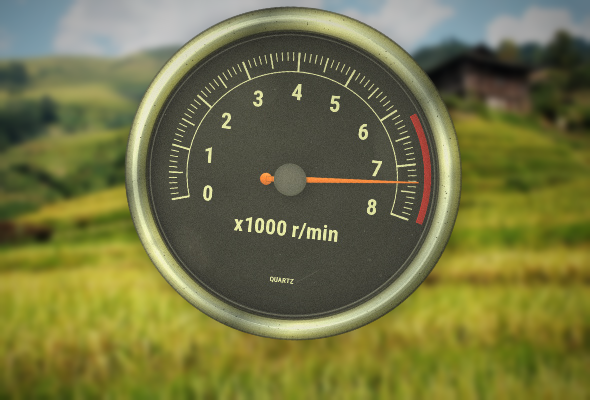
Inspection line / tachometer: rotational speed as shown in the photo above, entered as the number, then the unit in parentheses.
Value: 7300 (rpm)
